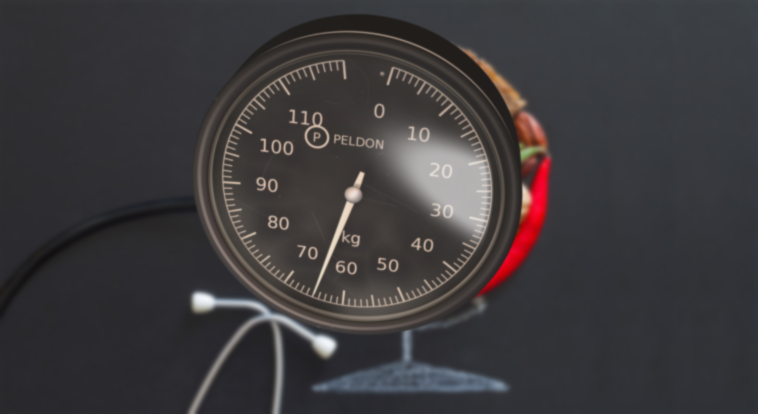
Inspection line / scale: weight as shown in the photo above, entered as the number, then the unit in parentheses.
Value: 65 (kg)
